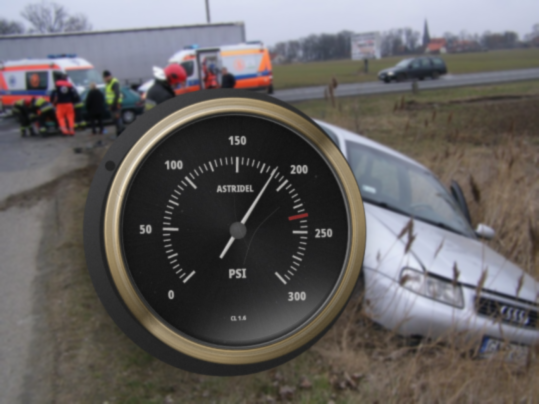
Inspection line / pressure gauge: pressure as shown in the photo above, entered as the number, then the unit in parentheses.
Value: 185 (psi)
